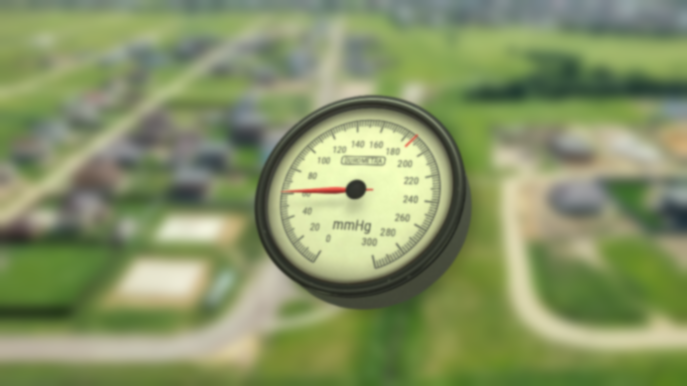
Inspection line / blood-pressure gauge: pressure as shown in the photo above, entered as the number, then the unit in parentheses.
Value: 60 (mmHg)
